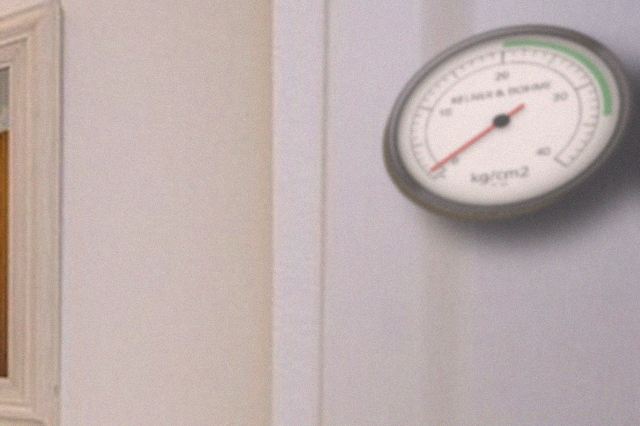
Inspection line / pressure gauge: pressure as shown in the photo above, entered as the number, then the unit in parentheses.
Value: 1 (kg/cm²)
